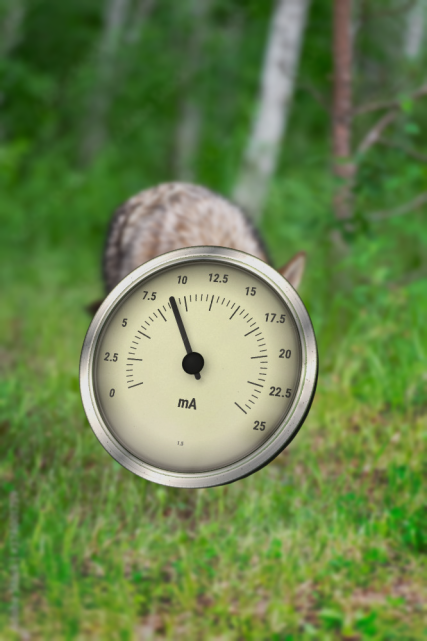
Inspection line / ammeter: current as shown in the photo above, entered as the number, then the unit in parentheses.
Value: 9 (mA)
